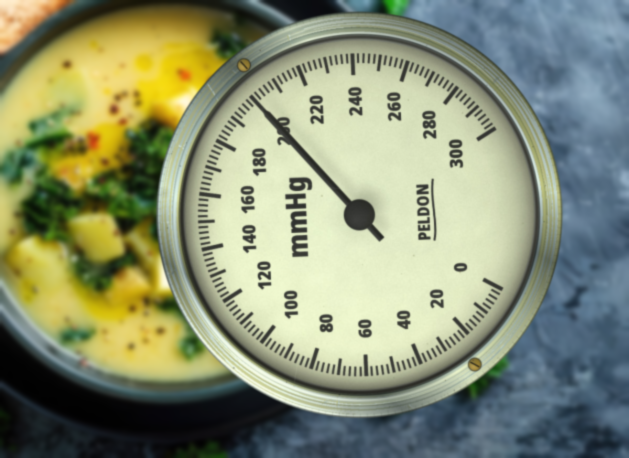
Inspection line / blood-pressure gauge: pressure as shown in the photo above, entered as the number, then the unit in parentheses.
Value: 200 (mmHg)
